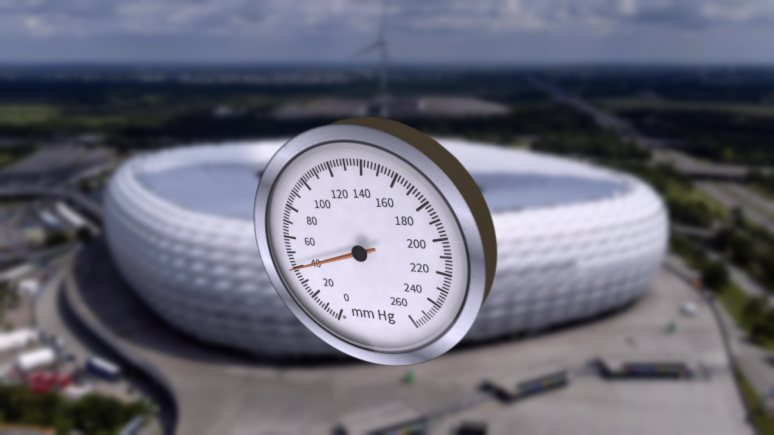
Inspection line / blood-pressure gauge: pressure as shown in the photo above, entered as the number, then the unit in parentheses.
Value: 40 (mmHg)
